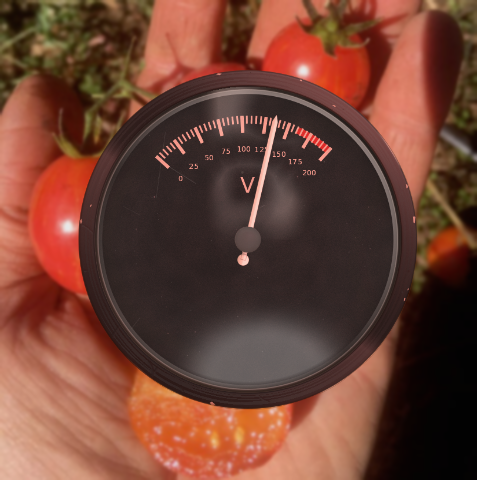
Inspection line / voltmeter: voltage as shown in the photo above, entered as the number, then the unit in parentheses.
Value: 135 (V)
